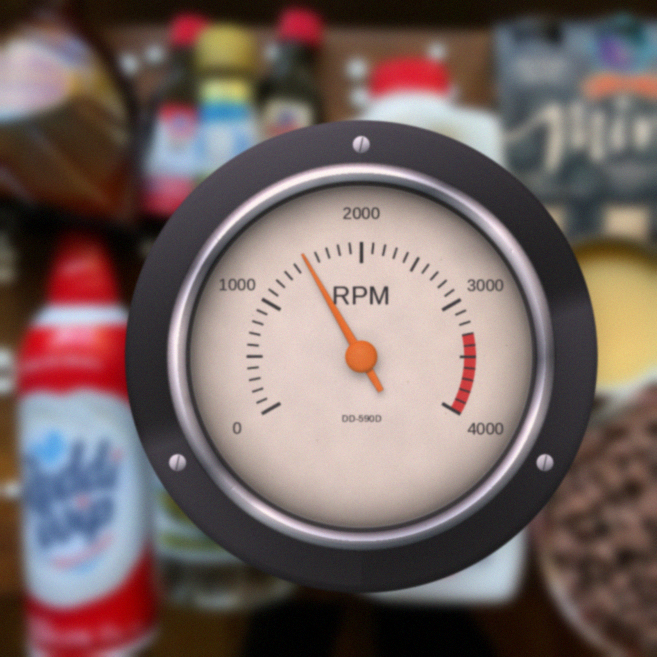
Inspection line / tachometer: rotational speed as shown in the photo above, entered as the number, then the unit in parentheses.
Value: 1500 (rpm)
